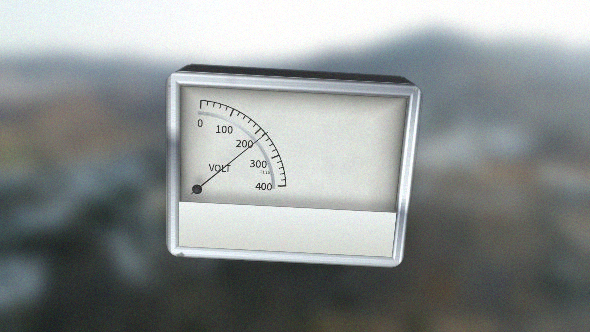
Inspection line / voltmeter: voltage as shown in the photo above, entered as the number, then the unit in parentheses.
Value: 220 (V)
